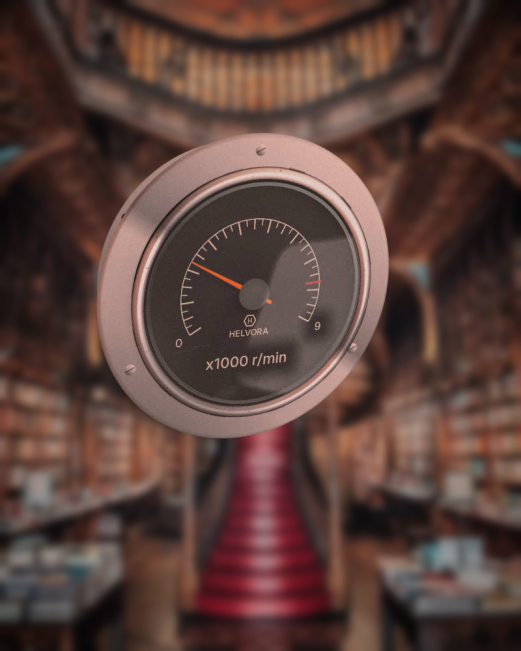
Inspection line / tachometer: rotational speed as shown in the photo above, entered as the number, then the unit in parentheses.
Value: 2250 (rpm)
